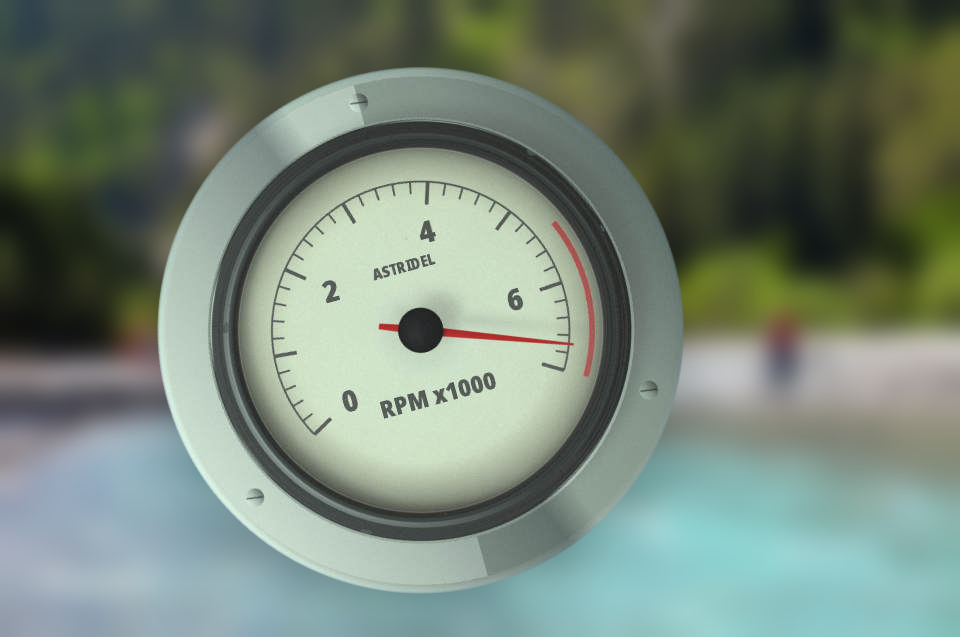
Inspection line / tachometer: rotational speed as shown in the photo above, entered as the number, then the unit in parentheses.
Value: 6700 (rpm)
